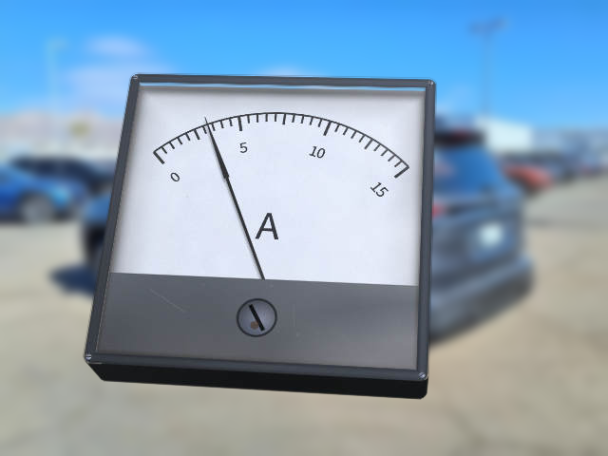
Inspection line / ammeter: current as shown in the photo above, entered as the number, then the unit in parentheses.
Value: 3.25 (A)
